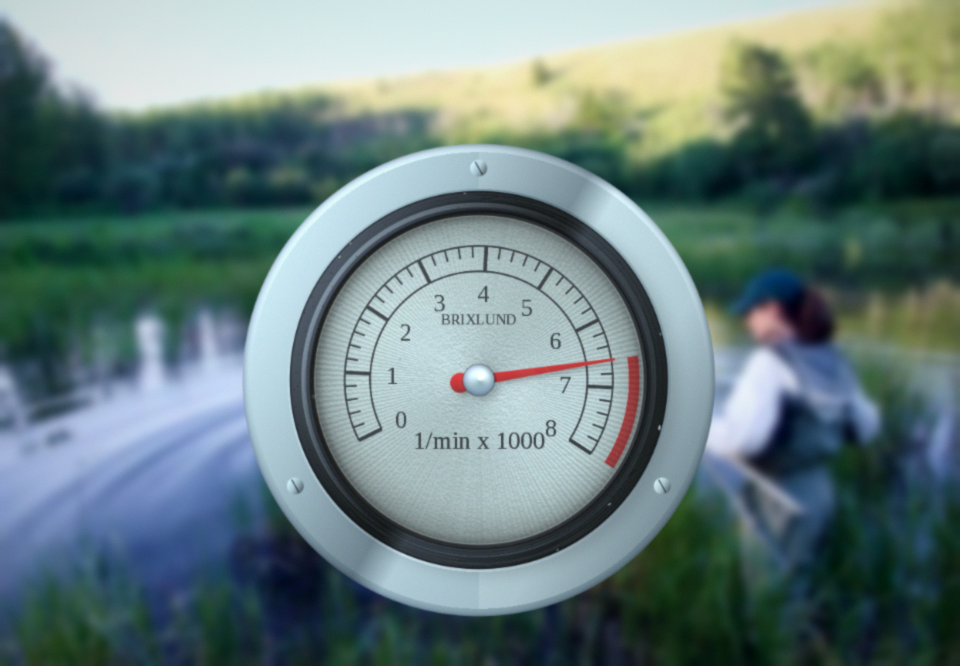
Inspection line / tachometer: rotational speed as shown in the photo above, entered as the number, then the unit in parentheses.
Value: 6600 (rpm)
